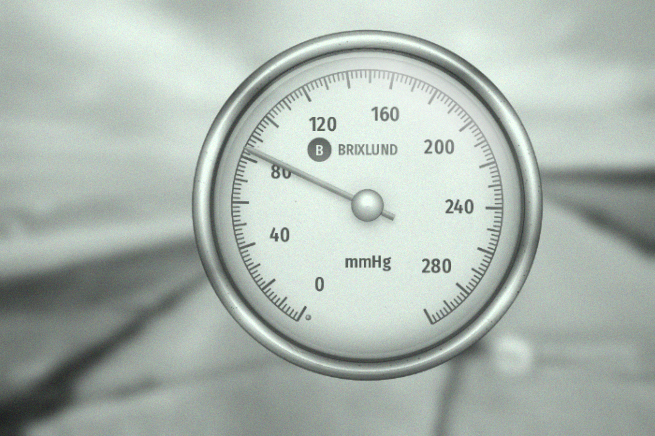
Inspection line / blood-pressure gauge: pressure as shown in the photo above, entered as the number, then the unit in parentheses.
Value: 84 (mmHg)
